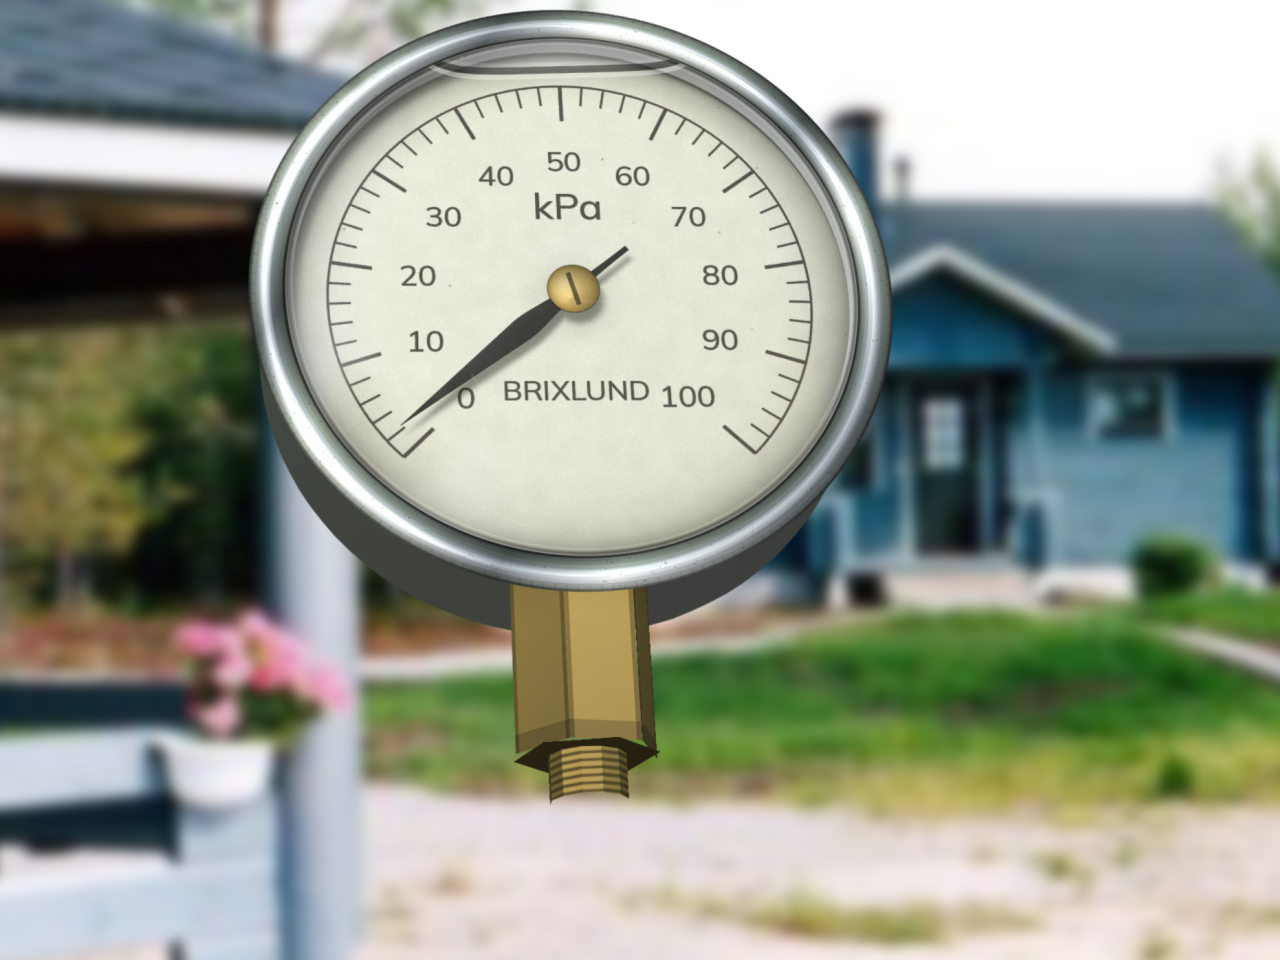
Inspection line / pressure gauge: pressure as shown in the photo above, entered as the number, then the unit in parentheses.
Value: 2 (kPa)
